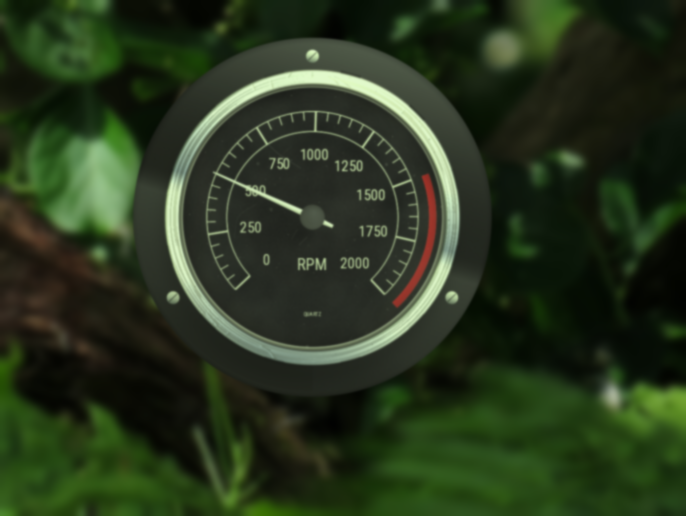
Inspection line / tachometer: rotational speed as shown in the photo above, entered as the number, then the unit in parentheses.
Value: 500 (rpm)
